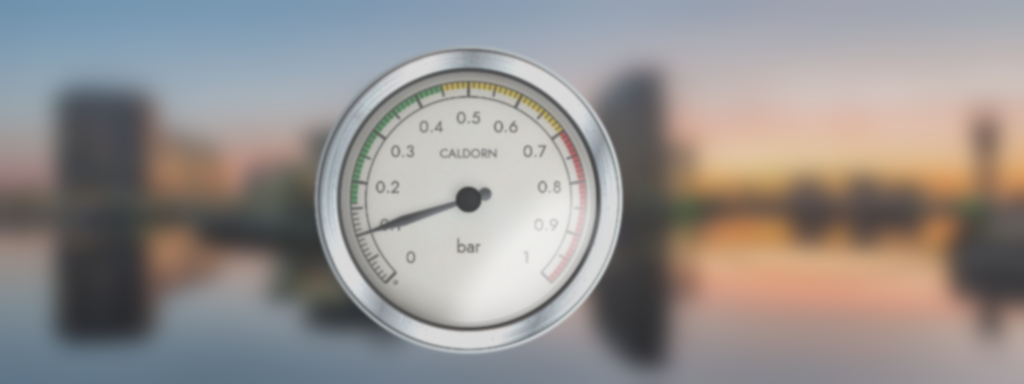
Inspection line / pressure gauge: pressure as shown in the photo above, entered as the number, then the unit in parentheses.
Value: 0.1 (bar)
